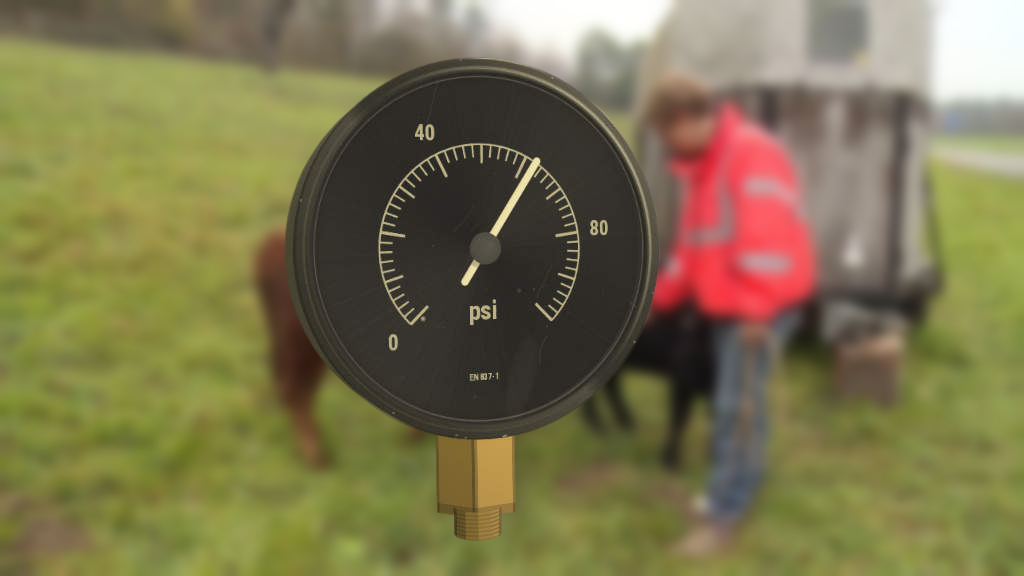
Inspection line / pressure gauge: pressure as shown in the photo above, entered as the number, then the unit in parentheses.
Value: 62 (psi)
